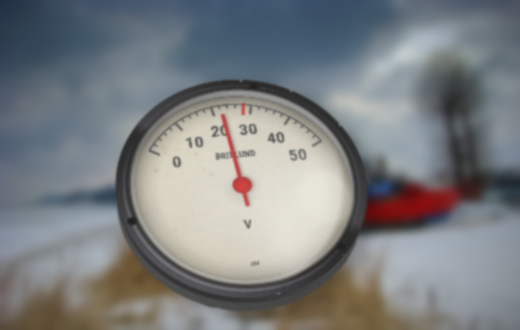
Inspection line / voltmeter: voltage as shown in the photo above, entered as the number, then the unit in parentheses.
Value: 22 (V)
